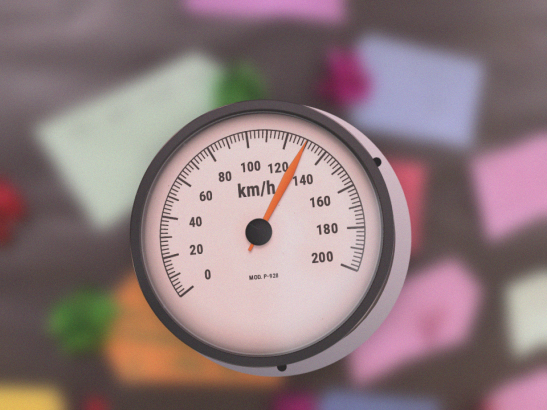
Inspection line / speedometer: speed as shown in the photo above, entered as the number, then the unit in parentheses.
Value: 130 (km/h)
